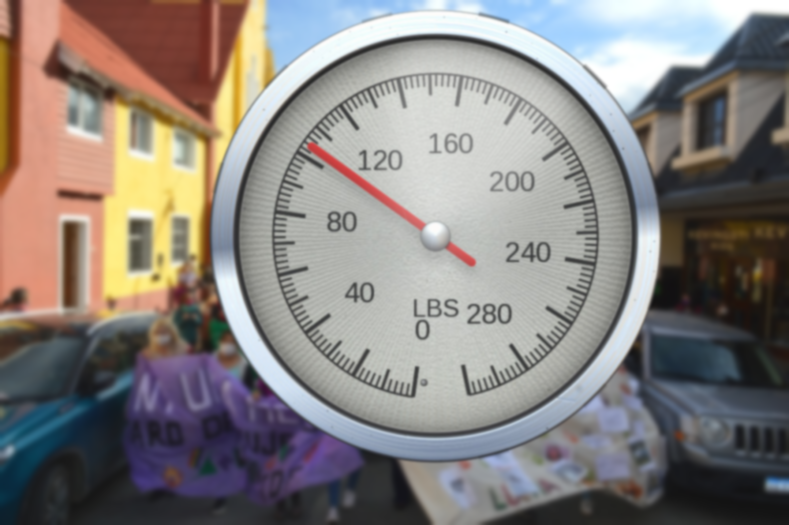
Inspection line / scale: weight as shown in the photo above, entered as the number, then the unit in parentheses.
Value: 104 (lb)
